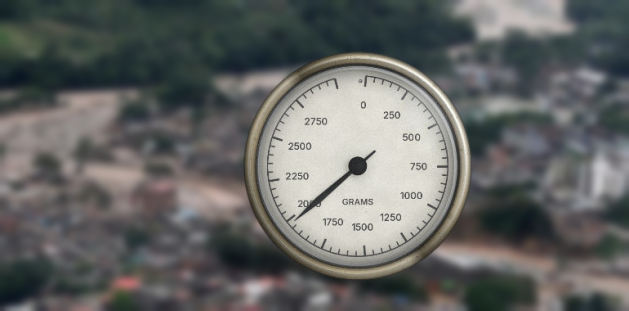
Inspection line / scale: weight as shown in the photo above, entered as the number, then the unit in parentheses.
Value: 1975 (g)
